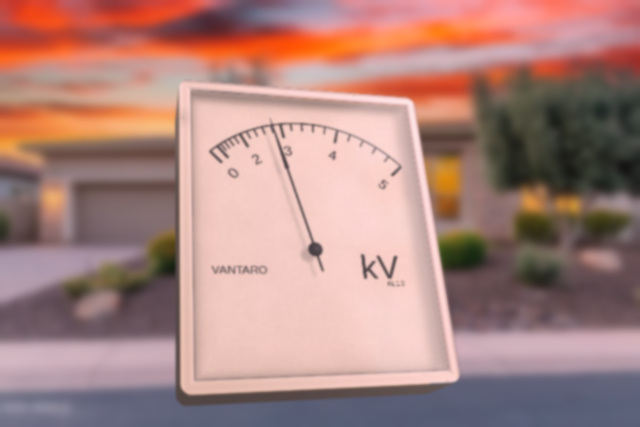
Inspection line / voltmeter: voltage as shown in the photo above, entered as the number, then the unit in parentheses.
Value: 2.8 (kV)
